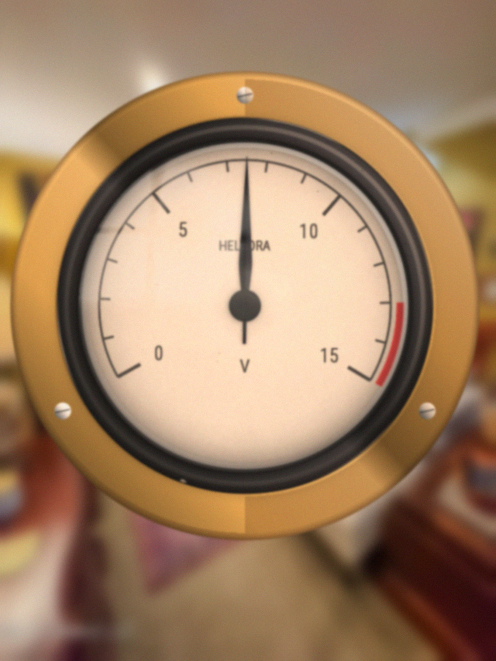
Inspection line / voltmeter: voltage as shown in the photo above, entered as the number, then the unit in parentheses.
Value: 7.5 (V)
